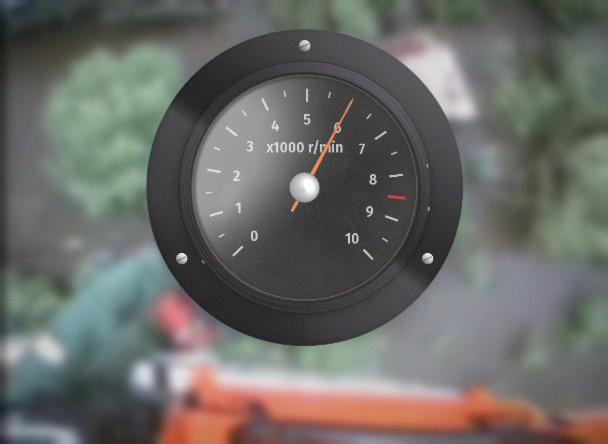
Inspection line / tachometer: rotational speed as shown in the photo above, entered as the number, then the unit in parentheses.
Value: 6000 (rpm)
